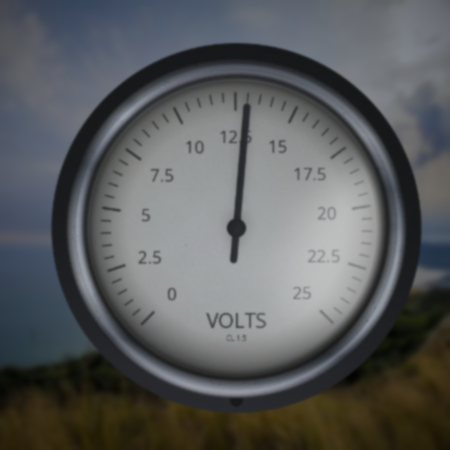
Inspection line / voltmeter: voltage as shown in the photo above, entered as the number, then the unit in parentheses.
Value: 13 (V)
